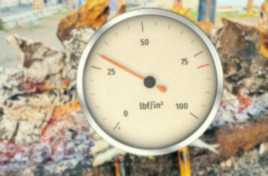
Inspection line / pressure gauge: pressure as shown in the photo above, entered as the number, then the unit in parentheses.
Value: 30 (psi)
